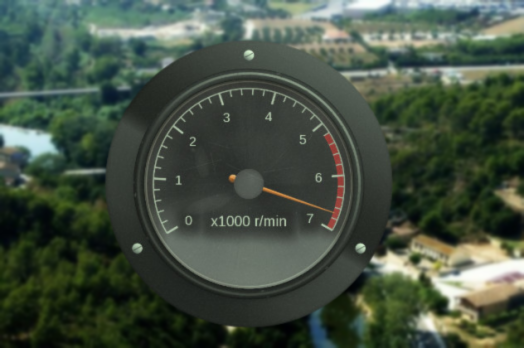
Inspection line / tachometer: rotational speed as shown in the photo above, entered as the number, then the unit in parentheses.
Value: 6700 (rpm)
